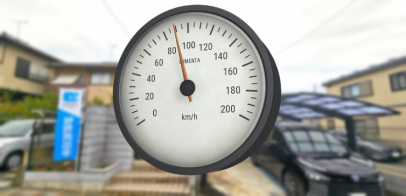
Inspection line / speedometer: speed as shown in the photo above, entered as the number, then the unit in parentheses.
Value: 90 (km/h)
